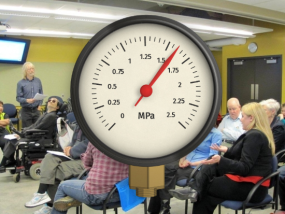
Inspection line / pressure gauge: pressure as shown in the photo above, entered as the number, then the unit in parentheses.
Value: 1.6 (MPa)
